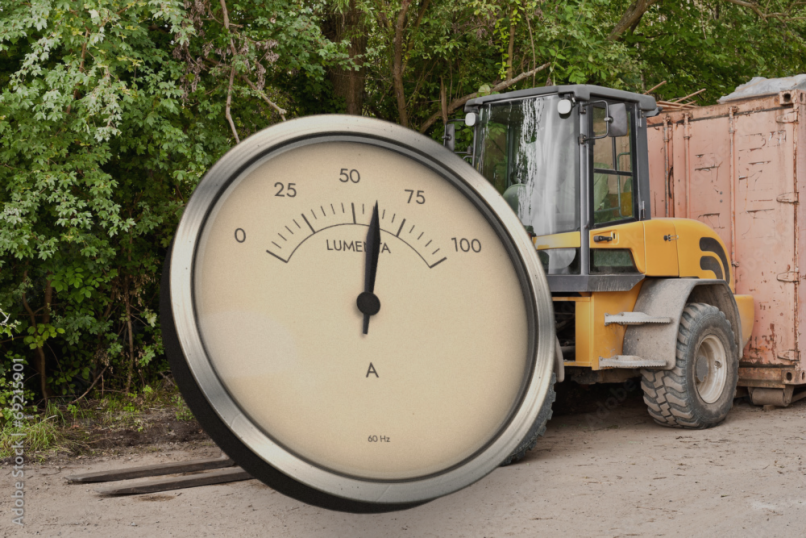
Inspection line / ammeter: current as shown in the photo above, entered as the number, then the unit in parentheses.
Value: 60 (A)
